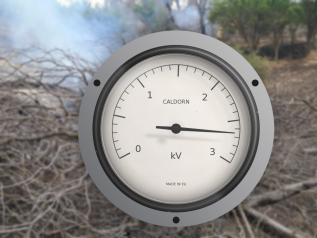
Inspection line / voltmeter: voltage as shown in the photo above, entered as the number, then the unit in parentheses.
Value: 2.65 (kV)
